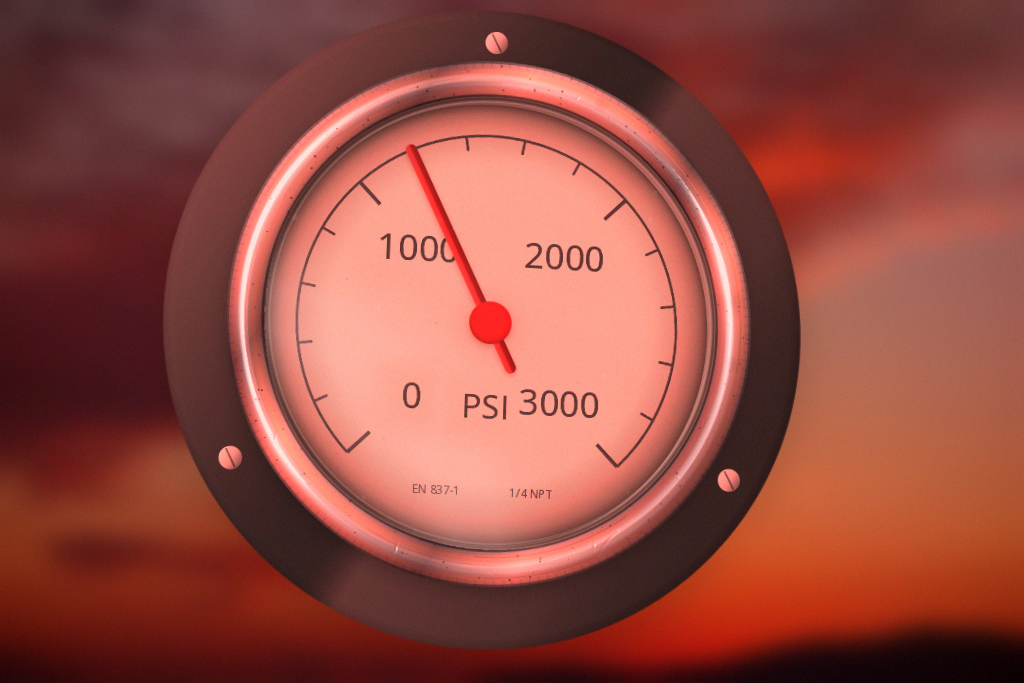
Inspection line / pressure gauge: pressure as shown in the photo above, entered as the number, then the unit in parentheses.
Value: 1200 (psi)
